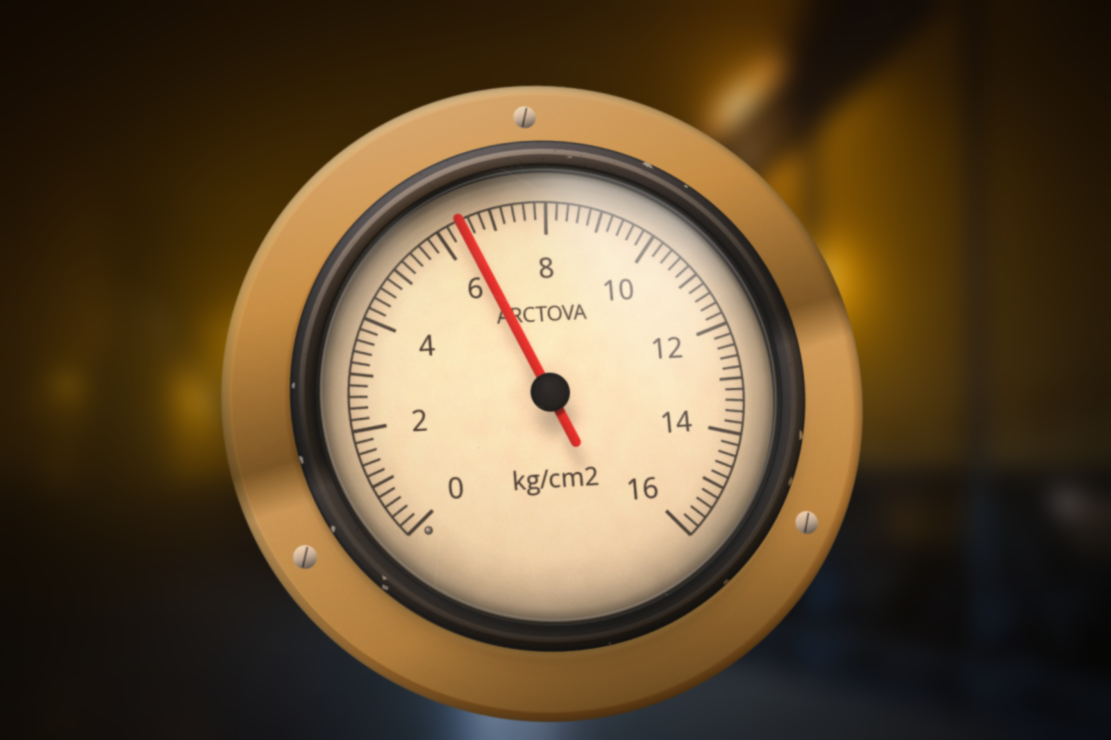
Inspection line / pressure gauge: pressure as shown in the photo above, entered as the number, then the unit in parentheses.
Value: 6.4 (kg/cm²)
